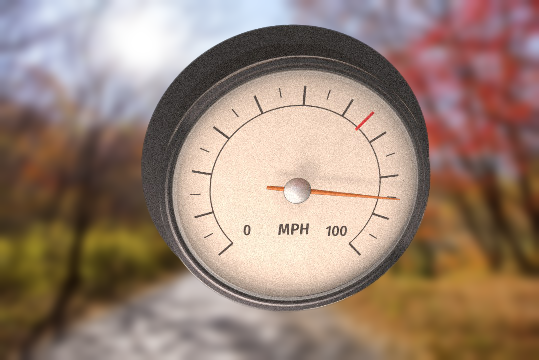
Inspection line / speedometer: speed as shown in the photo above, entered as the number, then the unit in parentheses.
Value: 85 (mph)
